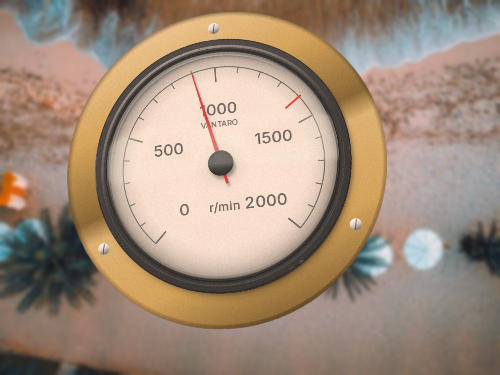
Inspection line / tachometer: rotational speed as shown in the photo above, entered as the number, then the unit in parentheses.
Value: 900 (rpm)
